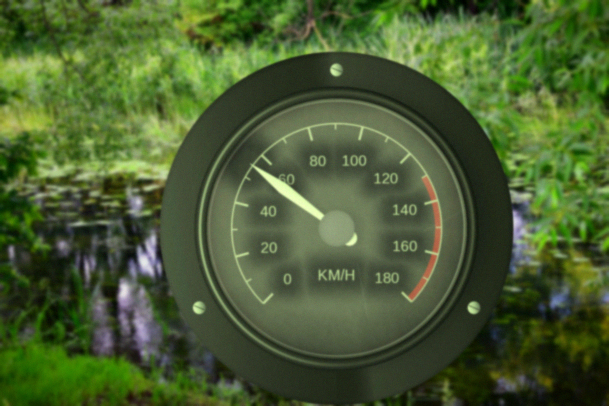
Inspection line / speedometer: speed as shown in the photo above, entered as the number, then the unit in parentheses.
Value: 55 (km/h)
